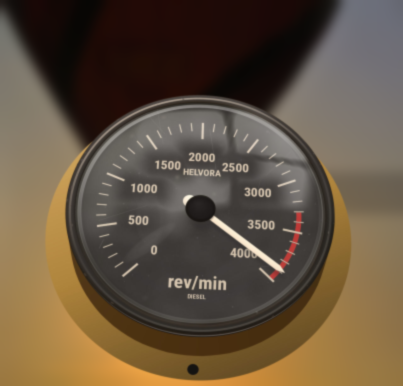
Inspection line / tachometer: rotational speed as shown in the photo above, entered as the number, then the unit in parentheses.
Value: 3900 (rpm)
